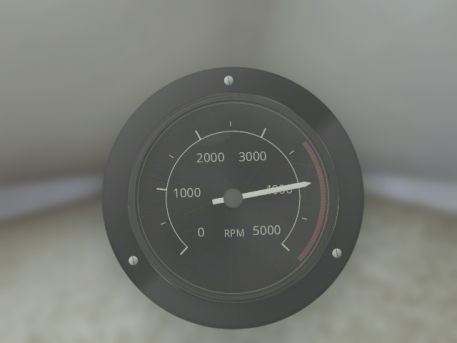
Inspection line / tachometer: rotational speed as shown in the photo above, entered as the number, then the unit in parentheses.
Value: 4000 (rpm)
